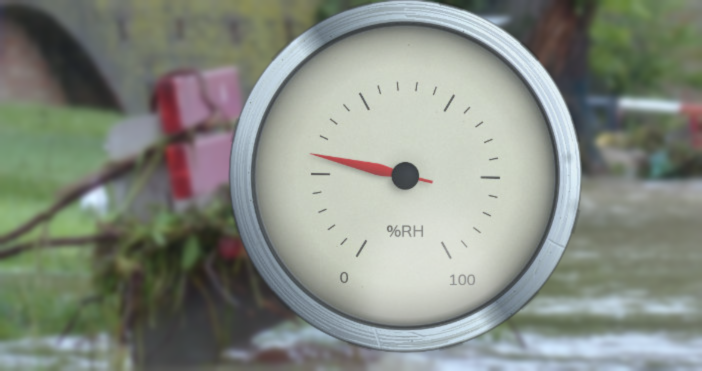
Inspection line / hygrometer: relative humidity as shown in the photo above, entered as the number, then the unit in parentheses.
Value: 24 (%)
